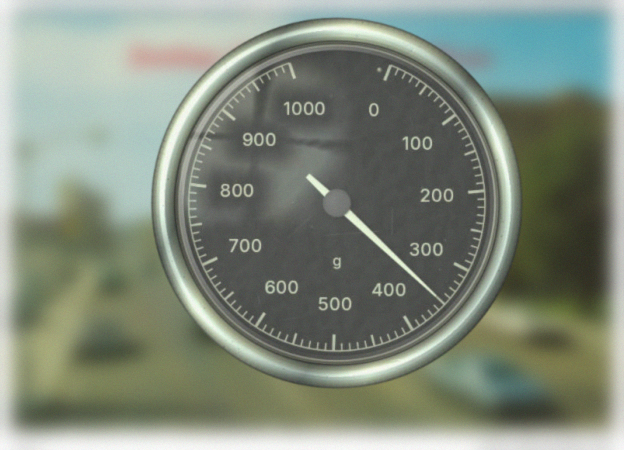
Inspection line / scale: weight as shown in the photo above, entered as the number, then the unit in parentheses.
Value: 350 (g)
